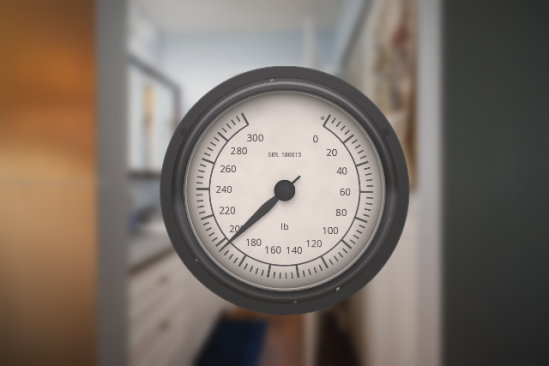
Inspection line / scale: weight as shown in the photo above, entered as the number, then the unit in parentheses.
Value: 196 (lb)
